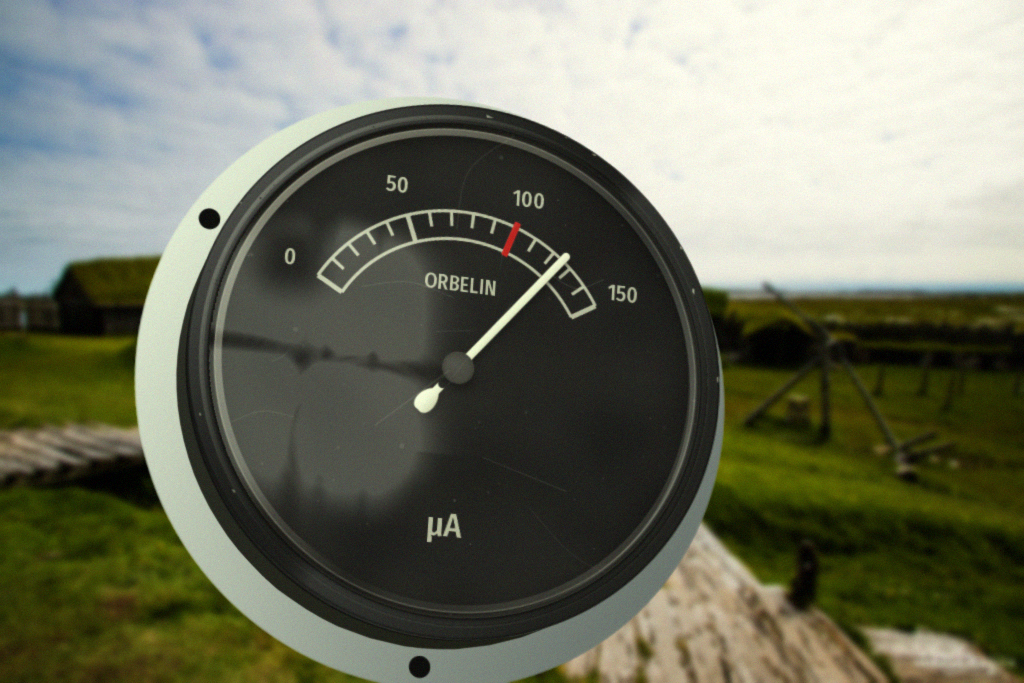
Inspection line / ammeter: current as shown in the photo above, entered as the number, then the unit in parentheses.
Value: 125 (µA)
